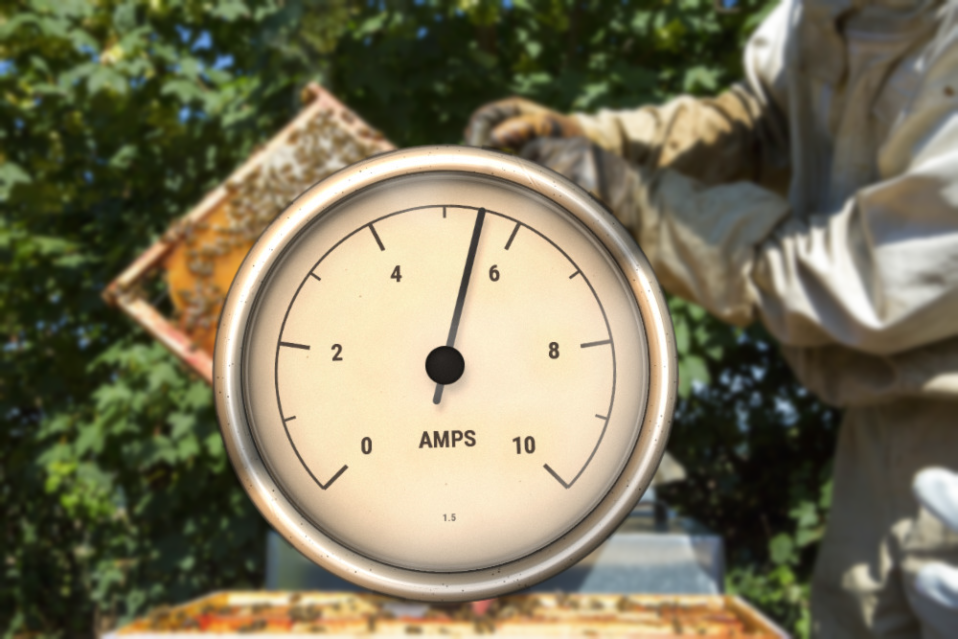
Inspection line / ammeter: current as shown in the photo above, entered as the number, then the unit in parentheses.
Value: 5.5 (A)
